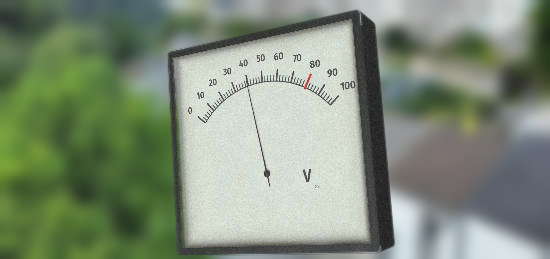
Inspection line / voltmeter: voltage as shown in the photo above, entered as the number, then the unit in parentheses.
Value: 40 (V)
